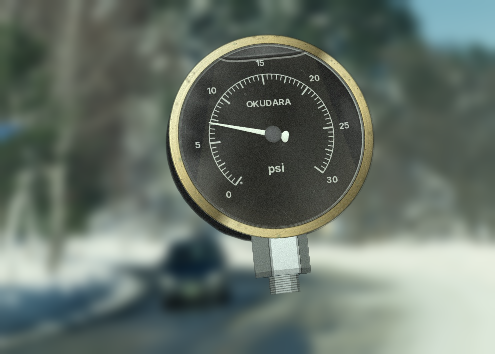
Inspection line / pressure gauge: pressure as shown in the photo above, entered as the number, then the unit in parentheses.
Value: 7 (psi)
